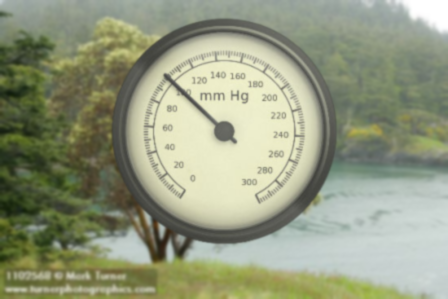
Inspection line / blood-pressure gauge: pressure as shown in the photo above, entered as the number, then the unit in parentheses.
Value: 100 (mmHg)
